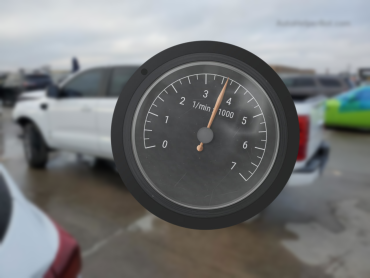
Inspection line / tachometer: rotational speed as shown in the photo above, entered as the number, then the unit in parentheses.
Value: 3625 (rpm)
